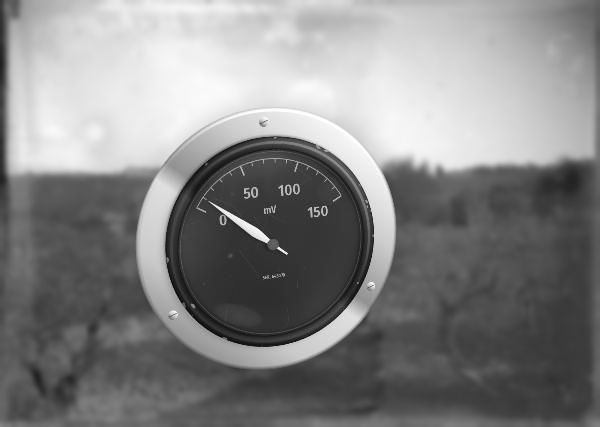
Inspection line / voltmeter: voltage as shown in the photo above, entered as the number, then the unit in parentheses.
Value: 10 (mV)
